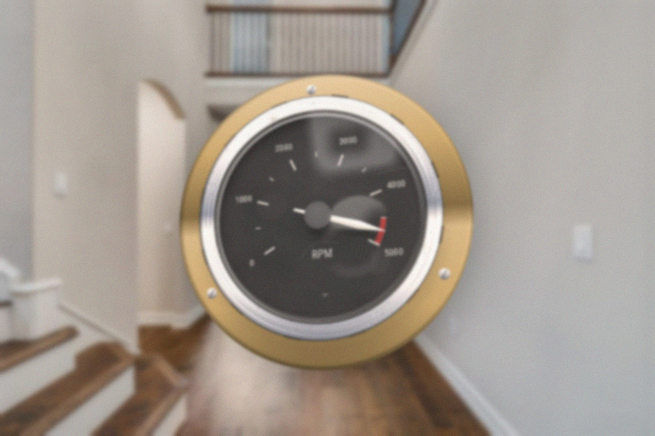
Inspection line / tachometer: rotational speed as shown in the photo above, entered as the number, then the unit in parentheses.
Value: 4750 (rpm)
